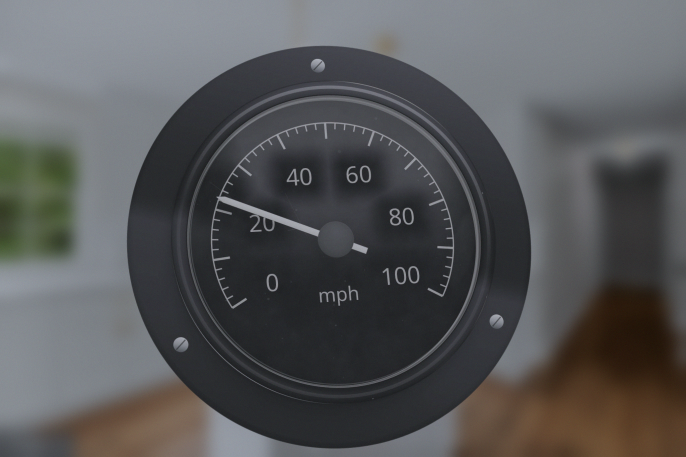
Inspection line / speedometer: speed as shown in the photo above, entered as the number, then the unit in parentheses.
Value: 22 (mph)
